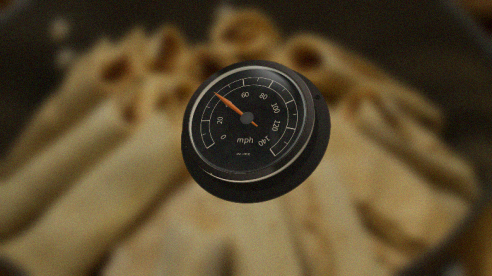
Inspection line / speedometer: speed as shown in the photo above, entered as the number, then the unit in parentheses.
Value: 40 (mph)
